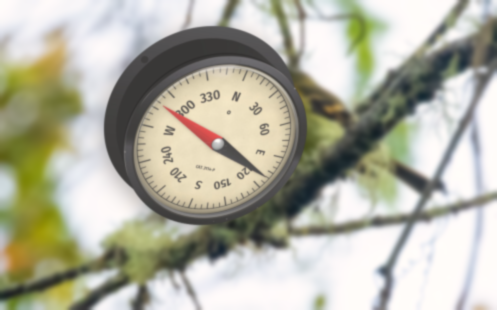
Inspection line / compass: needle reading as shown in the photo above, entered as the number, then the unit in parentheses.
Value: 290 (°)
